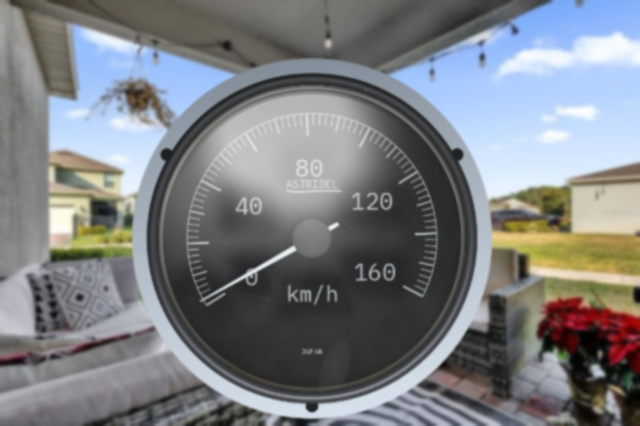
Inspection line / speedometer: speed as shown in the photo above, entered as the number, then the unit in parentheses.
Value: 2 (km/h)
